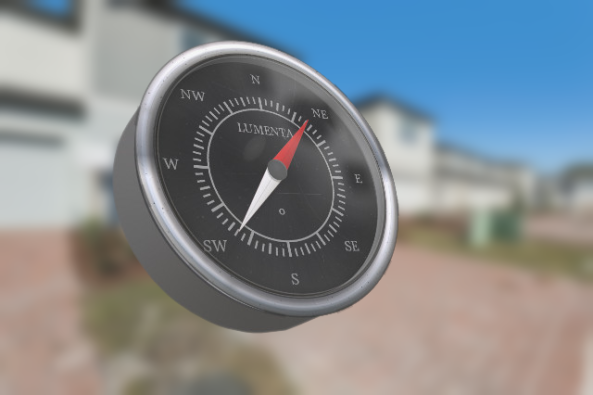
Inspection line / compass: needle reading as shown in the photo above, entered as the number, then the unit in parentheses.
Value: 40 (°)
